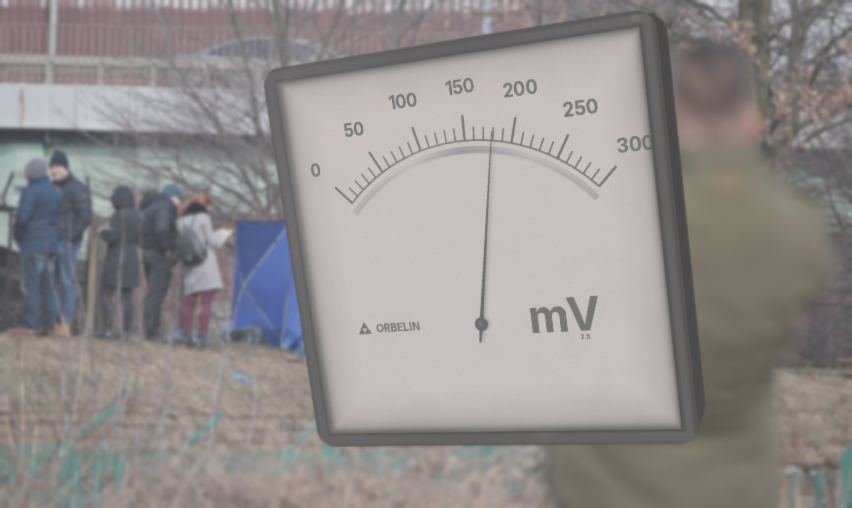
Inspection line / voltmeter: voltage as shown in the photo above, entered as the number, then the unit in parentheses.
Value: 180 (mV)
